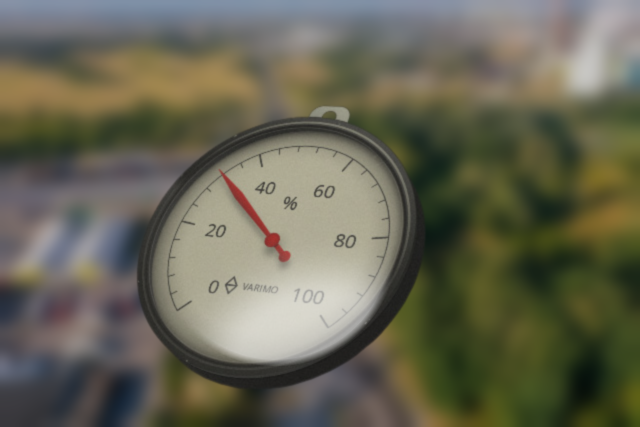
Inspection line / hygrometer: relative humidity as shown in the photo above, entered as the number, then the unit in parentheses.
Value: 32 (%)
